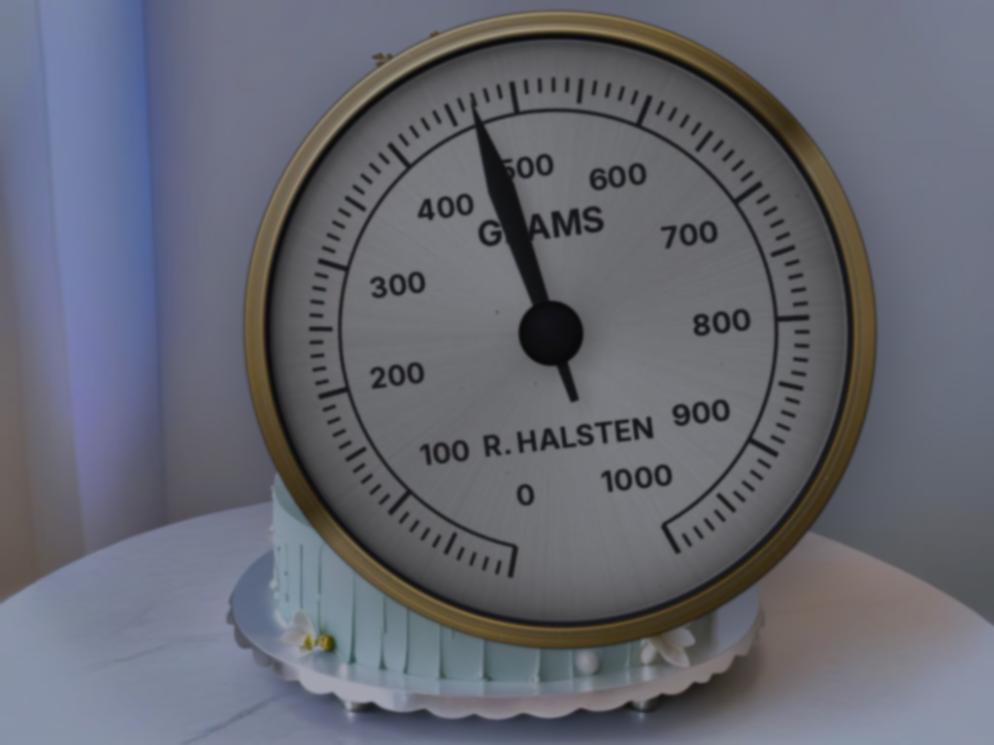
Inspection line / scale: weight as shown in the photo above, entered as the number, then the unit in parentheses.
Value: 470 (g)
